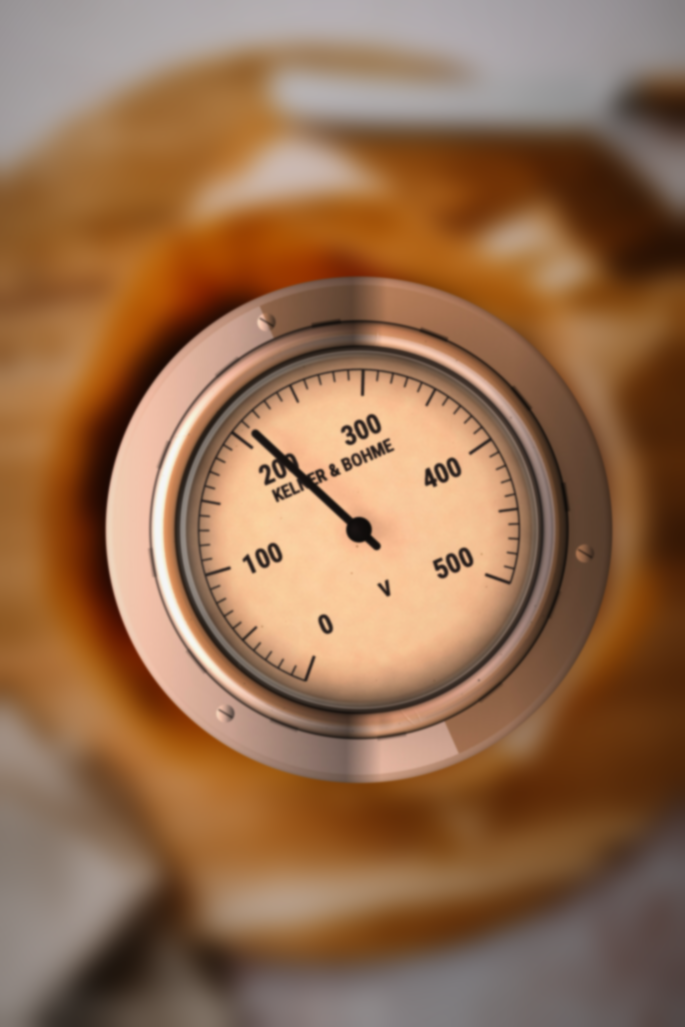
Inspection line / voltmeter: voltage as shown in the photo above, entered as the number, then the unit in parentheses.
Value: 210 (V)
